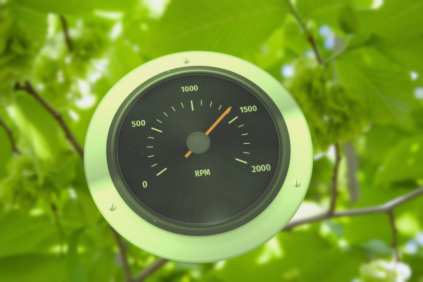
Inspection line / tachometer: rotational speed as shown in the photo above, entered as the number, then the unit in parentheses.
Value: 1400 (rpm)
